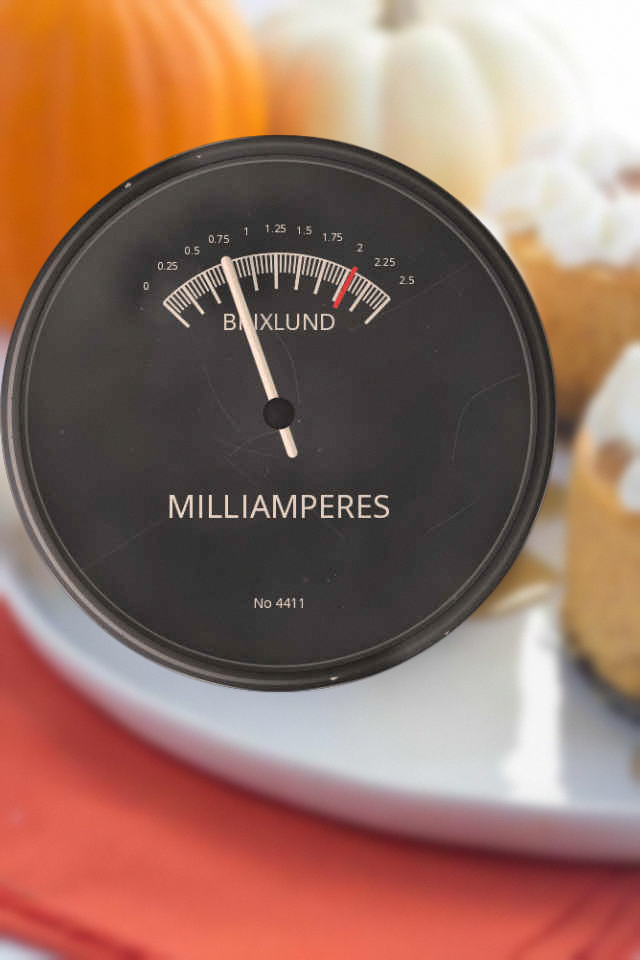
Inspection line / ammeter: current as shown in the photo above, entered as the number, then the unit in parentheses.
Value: 0.75 (mA)
